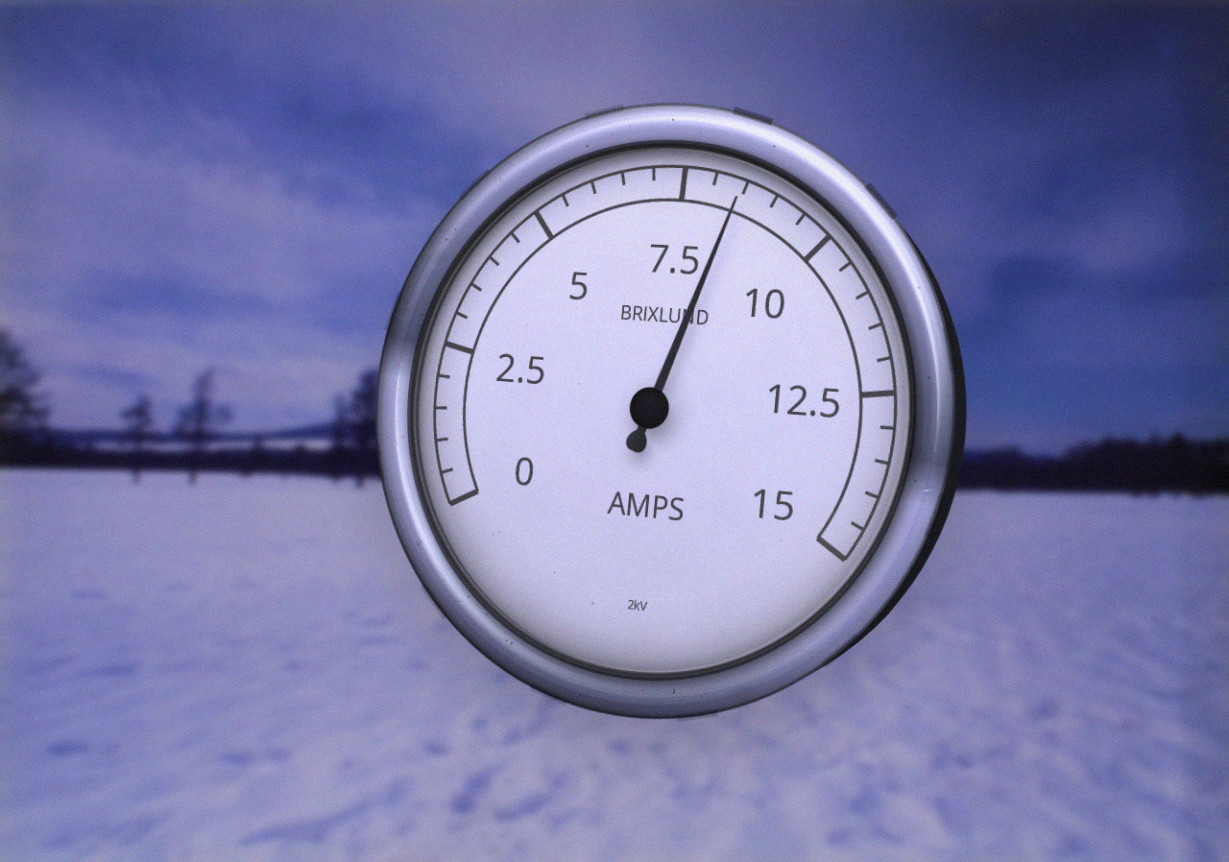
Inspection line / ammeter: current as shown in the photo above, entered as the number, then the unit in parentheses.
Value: 8.5 (A)
